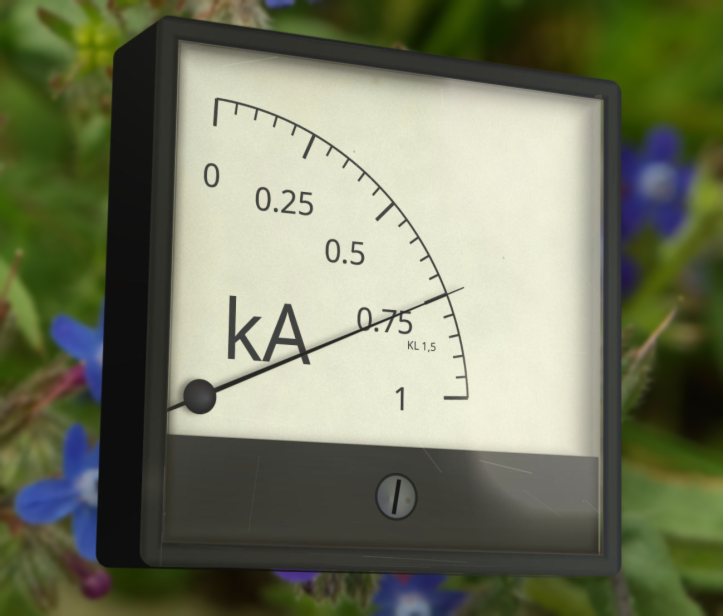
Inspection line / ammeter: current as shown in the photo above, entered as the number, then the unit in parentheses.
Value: 0.75 (kA)
